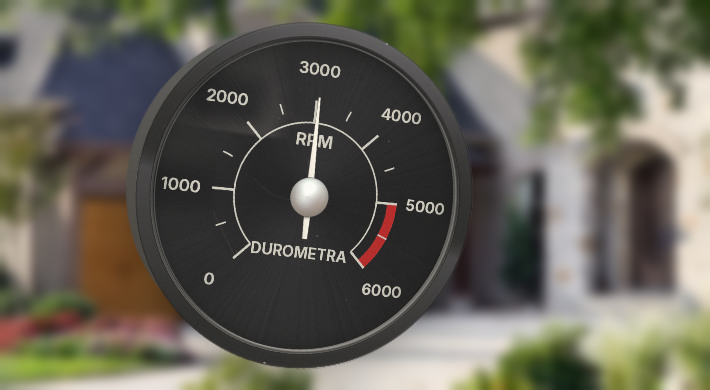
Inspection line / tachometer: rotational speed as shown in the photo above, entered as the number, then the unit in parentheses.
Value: 3000 (rpm)
